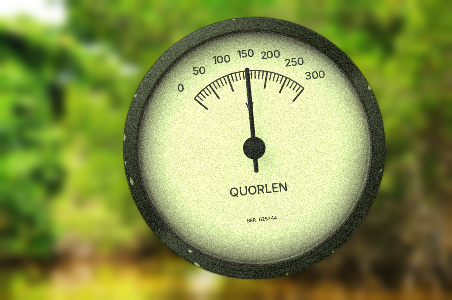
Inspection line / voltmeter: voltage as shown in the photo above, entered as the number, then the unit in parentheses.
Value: 150 (V)
